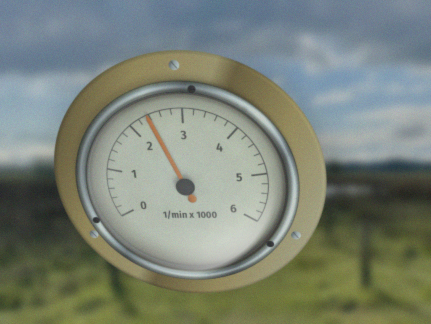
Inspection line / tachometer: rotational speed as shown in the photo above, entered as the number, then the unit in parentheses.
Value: 2400 (rpm)
